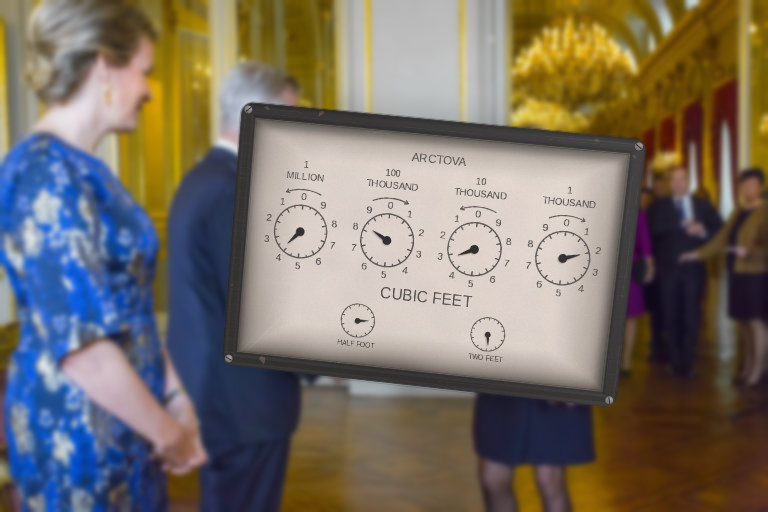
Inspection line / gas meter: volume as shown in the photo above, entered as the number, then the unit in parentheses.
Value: 383200 (ft³)
